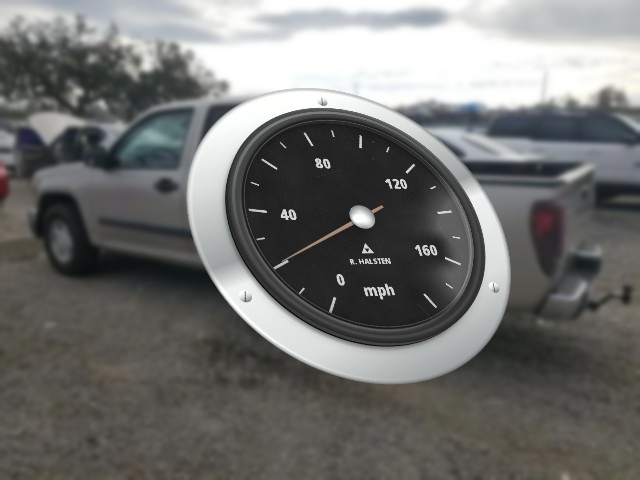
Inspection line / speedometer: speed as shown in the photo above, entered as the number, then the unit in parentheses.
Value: 20 (mph)
